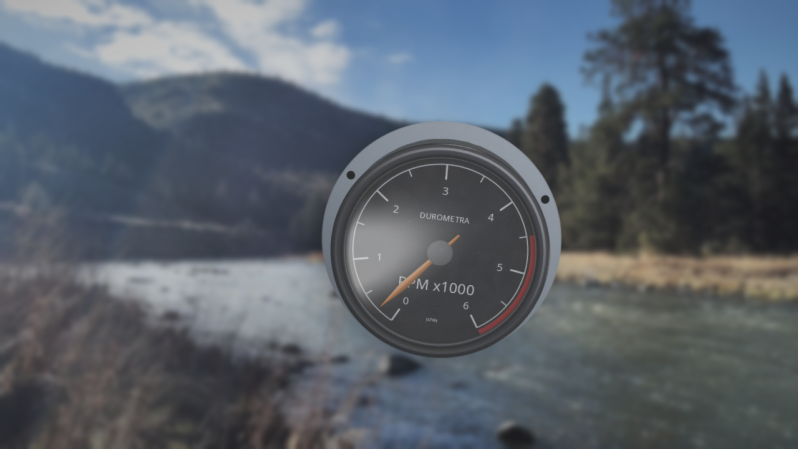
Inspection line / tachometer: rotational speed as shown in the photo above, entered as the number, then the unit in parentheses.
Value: 250 (rpm)
